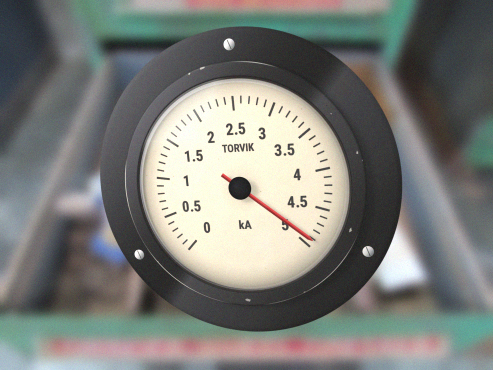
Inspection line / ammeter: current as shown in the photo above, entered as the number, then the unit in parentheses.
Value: 4.9 (kA)
